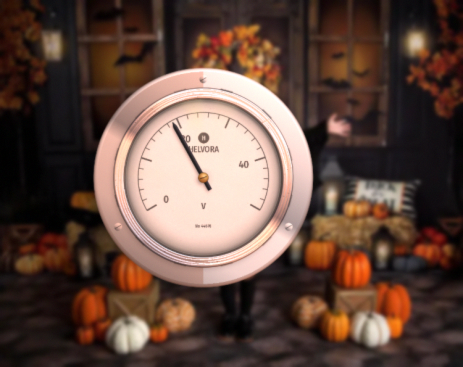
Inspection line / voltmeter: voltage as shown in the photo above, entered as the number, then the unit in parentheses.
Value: 19 (V)
